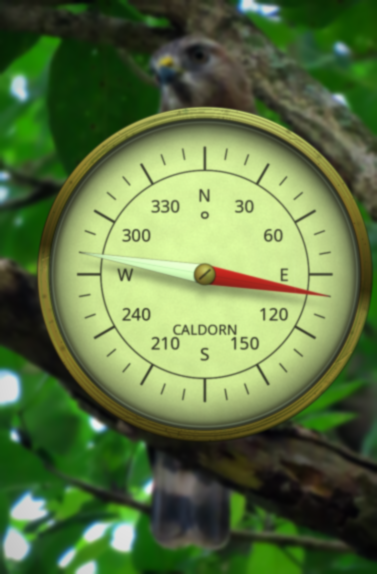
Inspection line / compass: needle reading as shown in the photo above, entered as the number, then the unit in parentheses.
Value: 100 (°)
